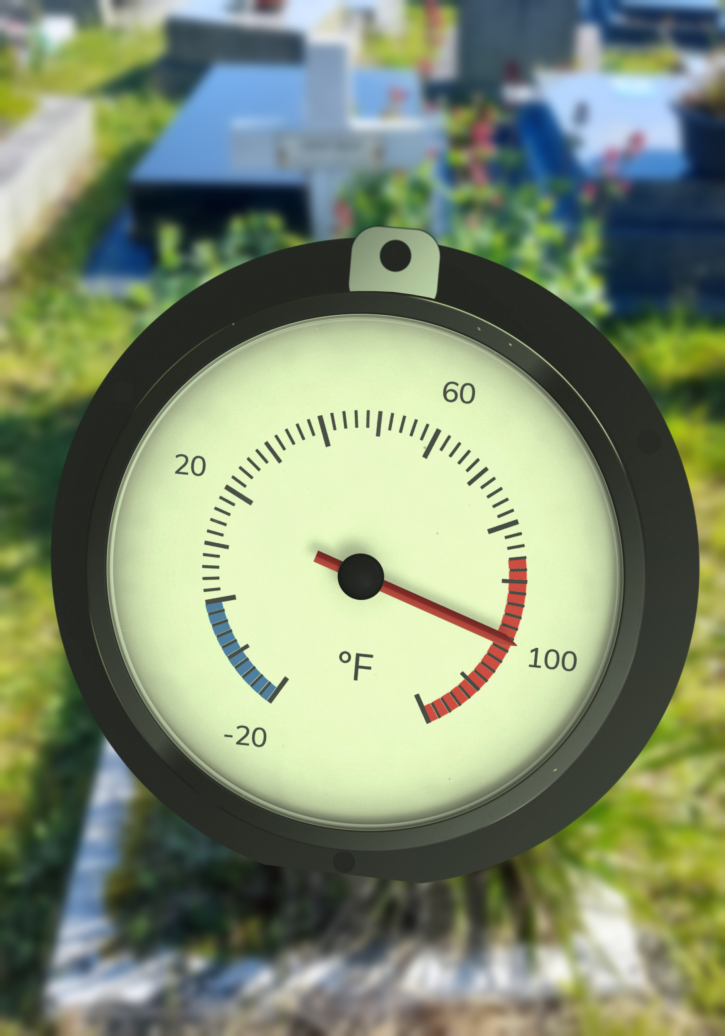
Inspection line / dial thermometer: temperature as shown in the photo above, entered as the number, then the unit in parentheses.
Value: 100 (°F)
